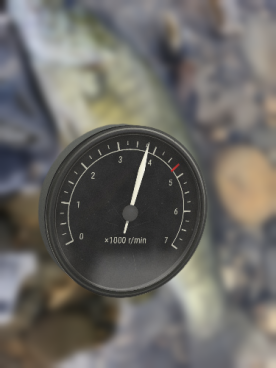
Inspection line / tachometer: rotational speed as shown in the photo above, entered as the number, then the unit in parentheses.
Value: 3750 (rpm)
